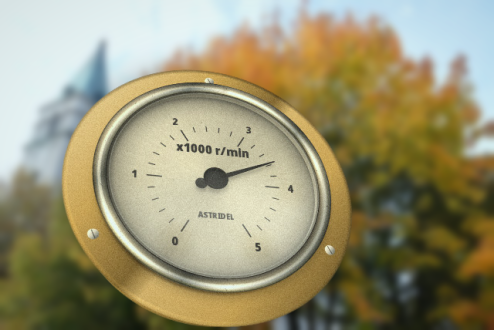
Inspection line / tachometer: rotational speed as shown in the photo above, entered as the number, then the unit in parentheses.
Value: 3600 (rpm)
